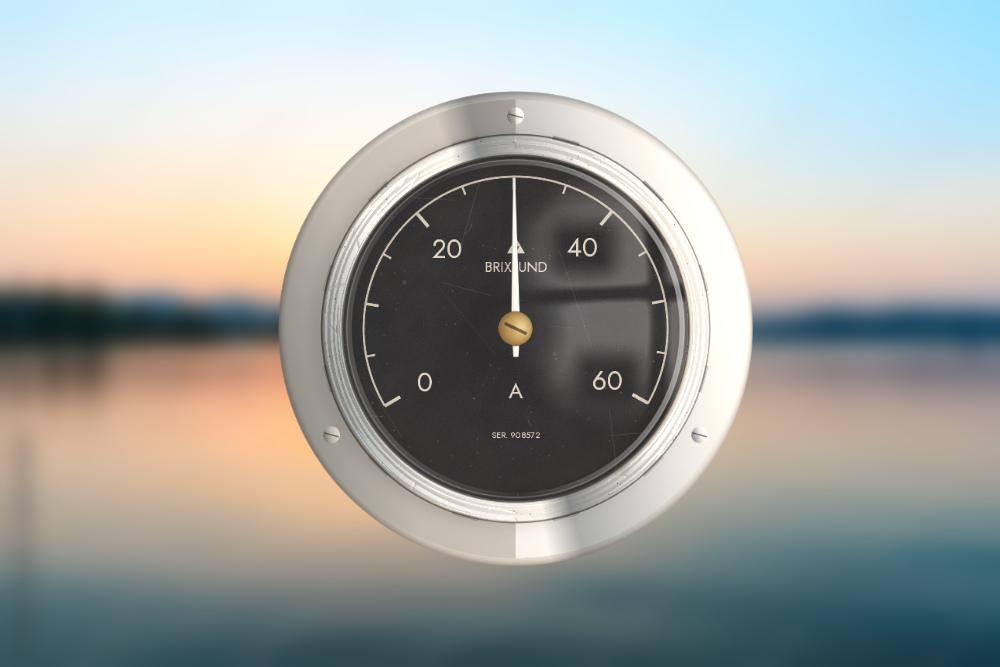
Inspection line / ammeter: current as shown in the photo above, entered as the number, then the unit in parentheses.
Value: 30 (A)
